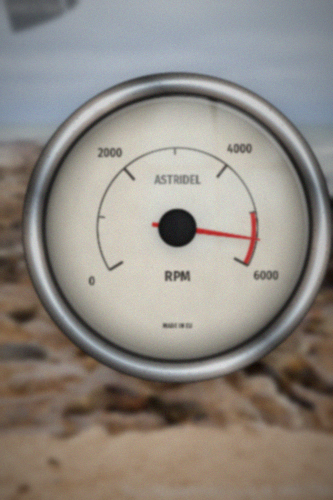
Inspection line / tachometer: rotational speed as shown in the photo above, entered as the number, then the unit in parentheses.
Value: 5500 (rpm)
